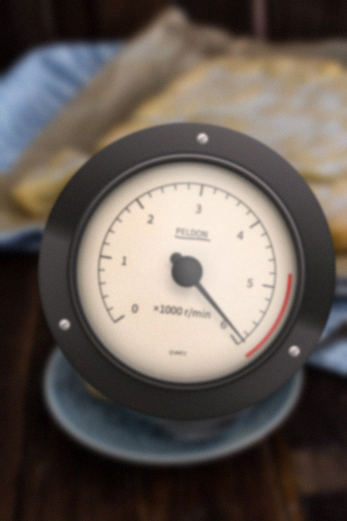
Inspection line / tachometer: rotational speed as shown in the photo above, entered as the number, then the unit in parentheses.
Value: 5900 (rpm)
